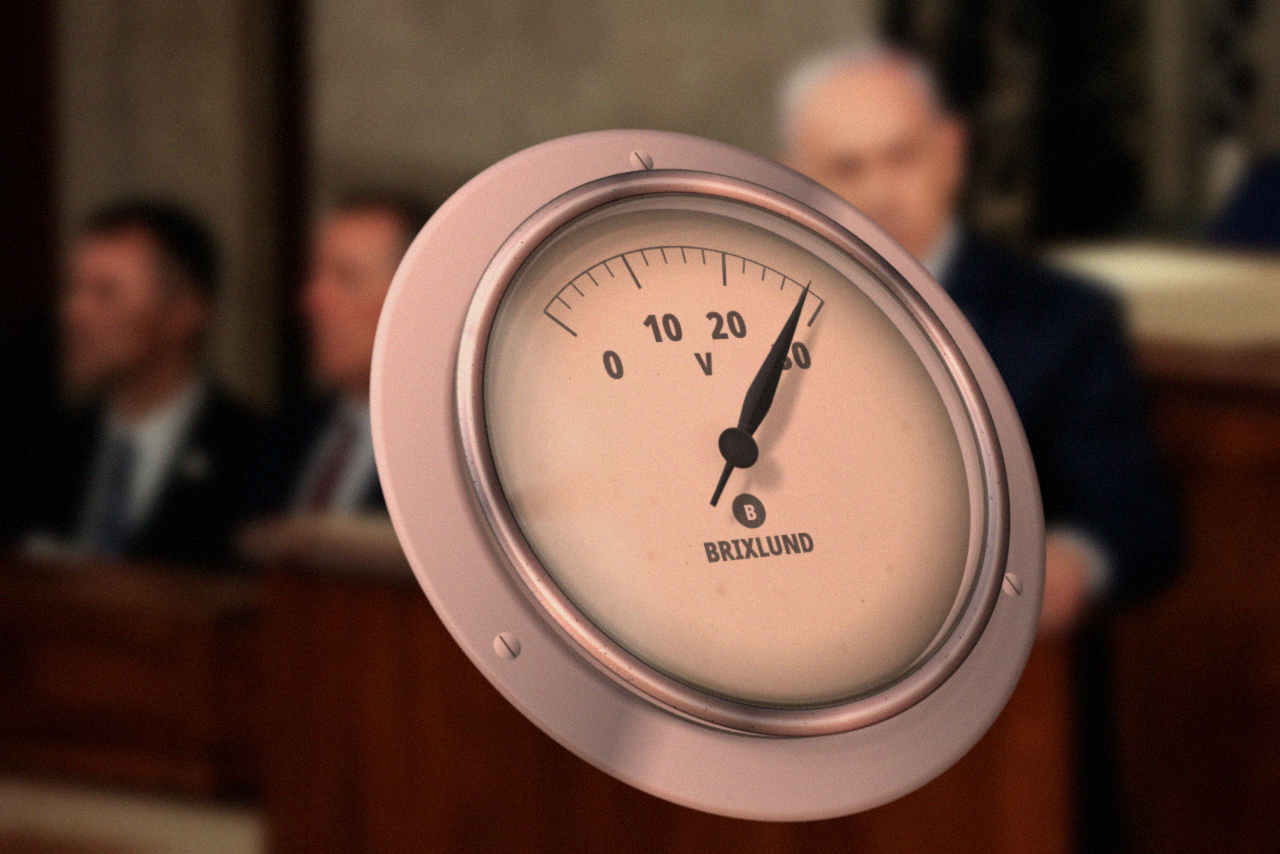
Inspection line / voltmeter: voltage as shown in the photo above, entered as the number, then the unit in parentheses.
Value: 28 (V)
